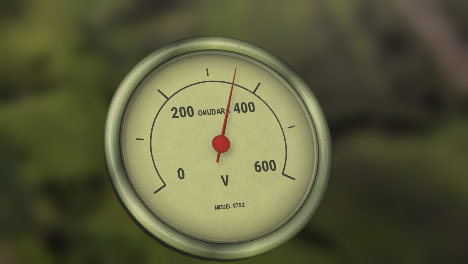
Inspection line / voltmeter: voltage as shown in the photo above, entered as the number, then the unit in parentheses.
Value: 350 (V)
